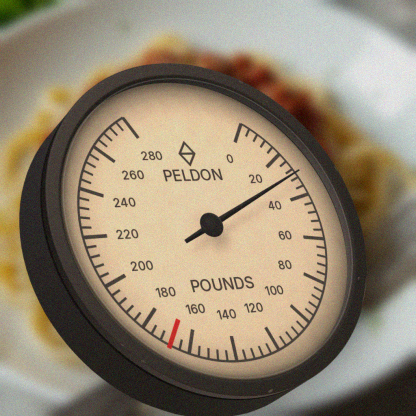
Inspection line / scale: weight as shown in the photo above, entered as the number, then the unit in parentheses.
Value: 30 (lb)
